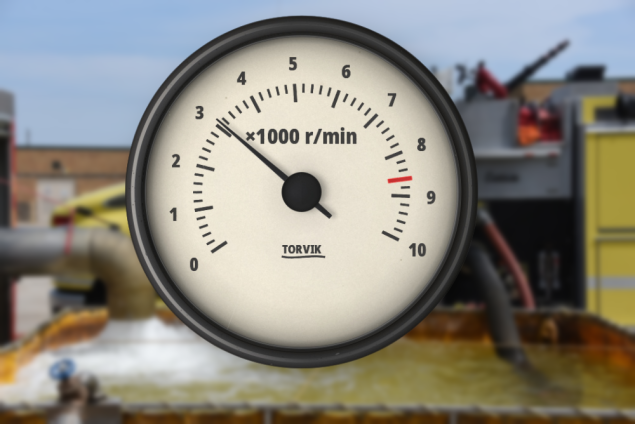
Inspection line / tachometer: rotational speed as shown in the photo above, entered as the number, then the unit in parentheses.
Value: 3100 (rpm)
